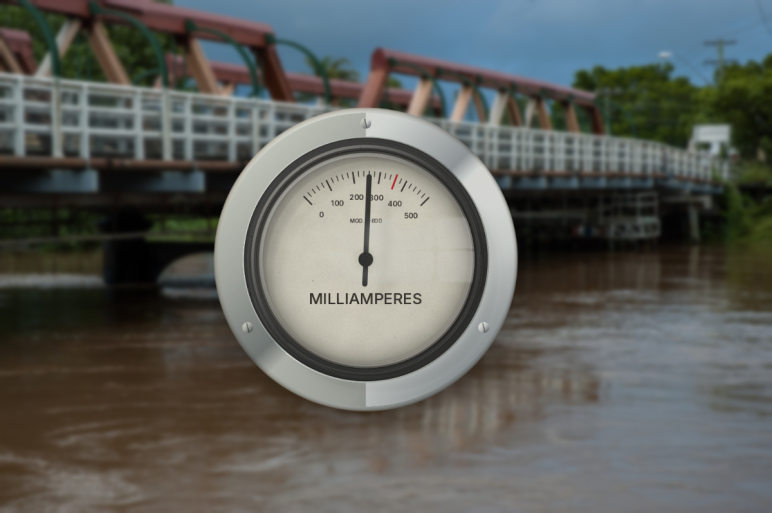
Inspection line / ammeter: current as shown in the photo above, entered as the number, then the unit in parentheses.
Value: 260 (mA)
